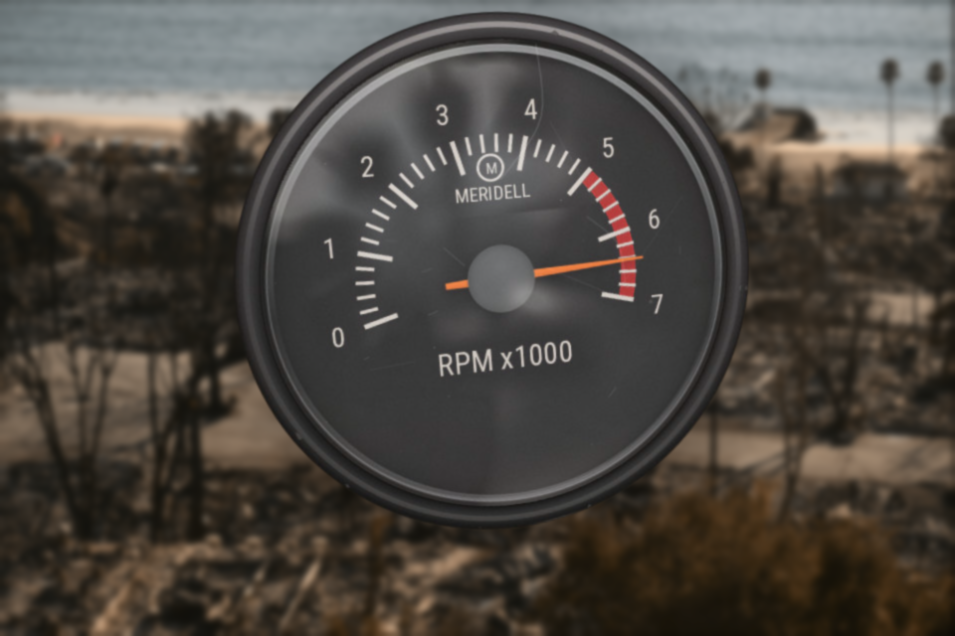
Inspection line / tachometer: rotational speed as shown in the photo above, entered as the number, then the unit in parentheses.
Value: 6400 (rpm)
